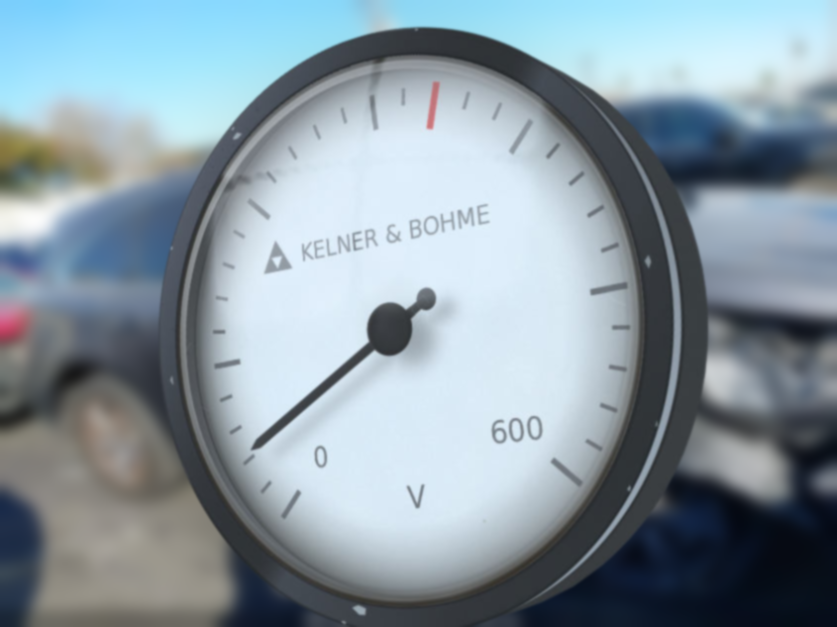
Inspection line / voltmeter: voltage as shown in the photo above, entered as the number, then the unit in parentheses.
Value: 40 (V)
